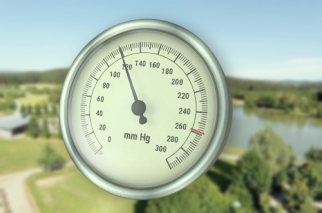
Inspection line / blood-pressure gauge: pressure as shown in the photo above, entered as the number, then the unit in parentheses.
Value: 120 (mmHg)
